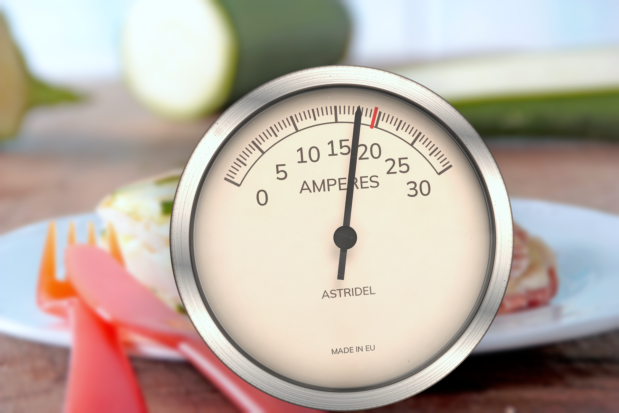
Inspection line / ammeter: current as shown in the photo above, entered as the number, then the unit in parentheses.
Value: 17.5 (A)
